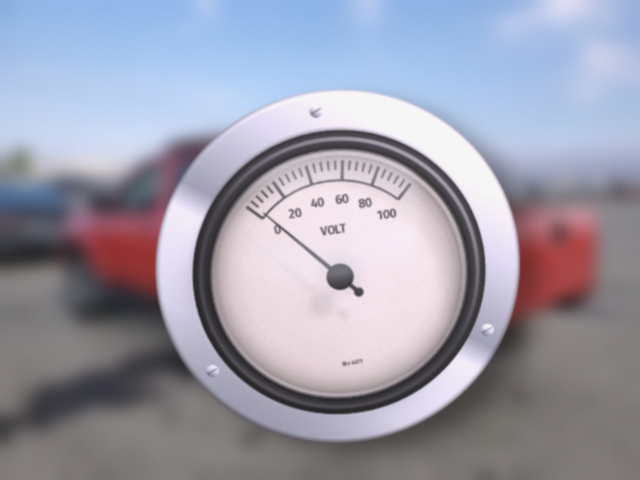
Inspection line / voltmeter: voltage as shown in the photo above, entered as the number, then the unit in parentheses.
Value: 4 (V)
